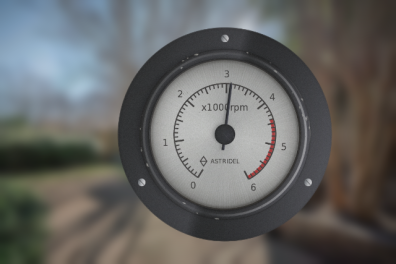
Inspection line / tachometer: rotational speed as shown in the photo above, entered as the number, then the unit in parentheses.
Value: 3100 (rpm)
